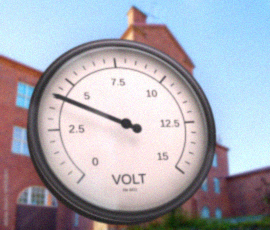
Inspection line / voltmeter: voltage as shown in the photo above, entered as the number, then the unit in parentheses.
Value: 4 (V)
